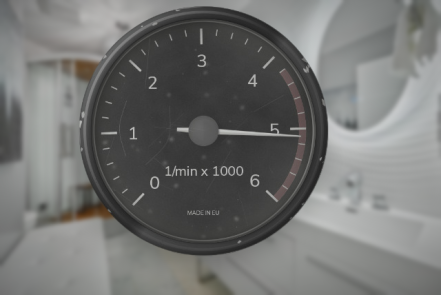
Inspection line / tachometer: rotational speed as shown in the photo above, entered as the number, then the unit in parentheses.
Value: 5100 (rpm)
